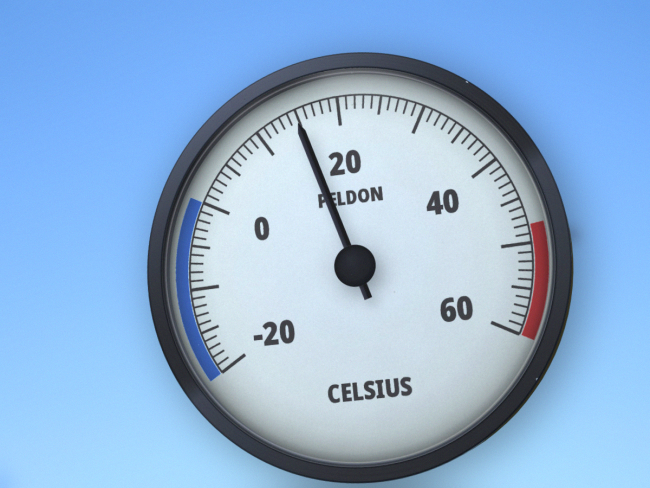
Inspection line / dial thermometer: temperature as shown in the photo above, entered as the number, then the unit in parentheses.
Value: 15 (°C)
